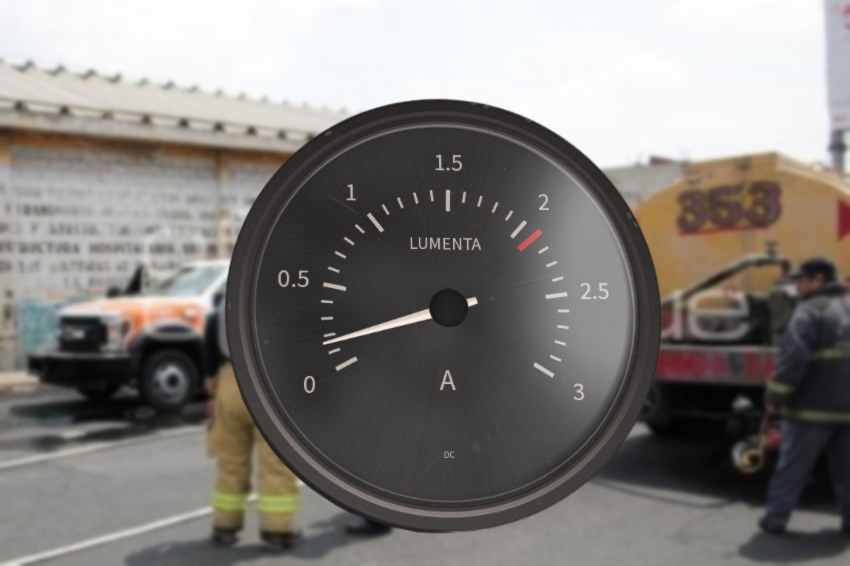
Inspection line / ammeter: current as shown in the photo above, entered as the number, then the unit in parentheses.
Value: 0.15 (A)
